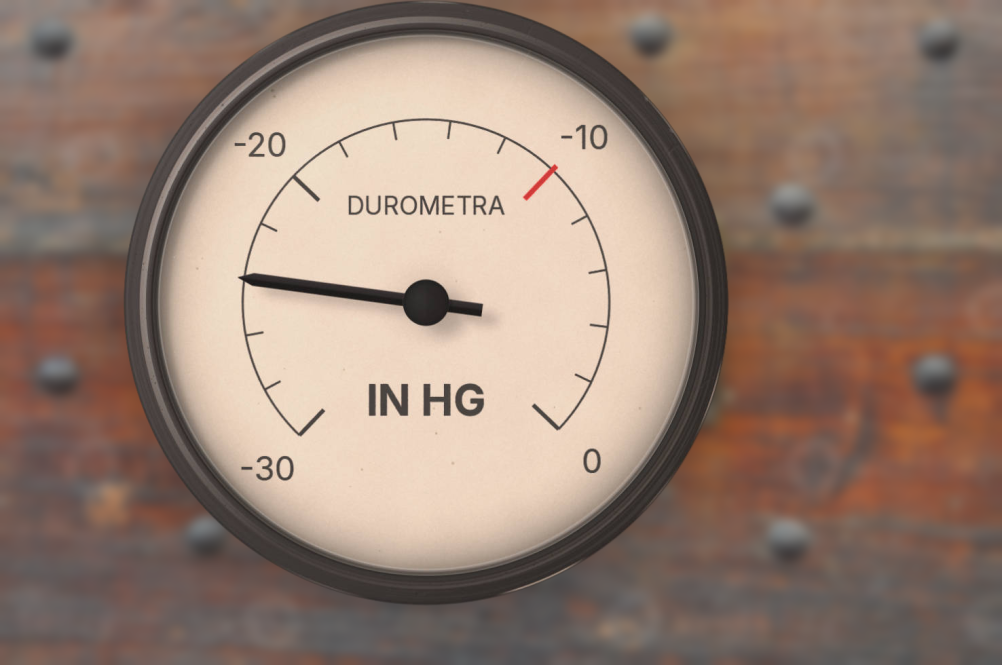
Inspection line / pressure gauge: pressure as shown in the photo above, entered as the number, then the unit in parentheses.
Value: -24 (inHg)
